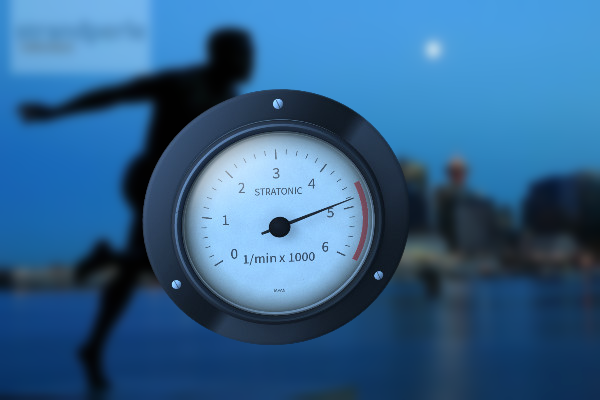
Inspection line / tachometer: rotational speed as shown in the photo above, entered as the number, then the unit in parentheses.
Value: 4800 (rpm)
